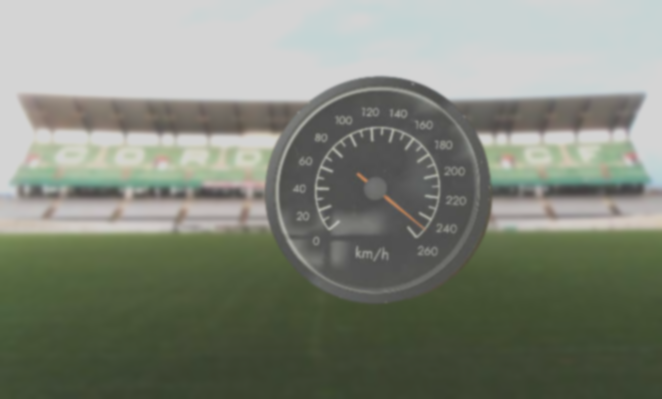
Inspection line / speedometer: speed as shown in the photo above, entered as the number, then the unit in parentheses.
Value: 250 (km/h)
